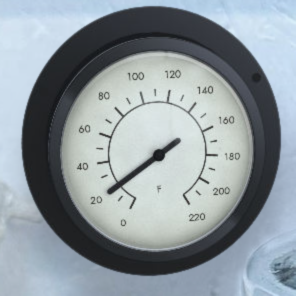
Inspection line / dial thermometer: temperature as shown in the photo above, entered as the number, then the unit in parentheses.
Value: 20 (°F)
